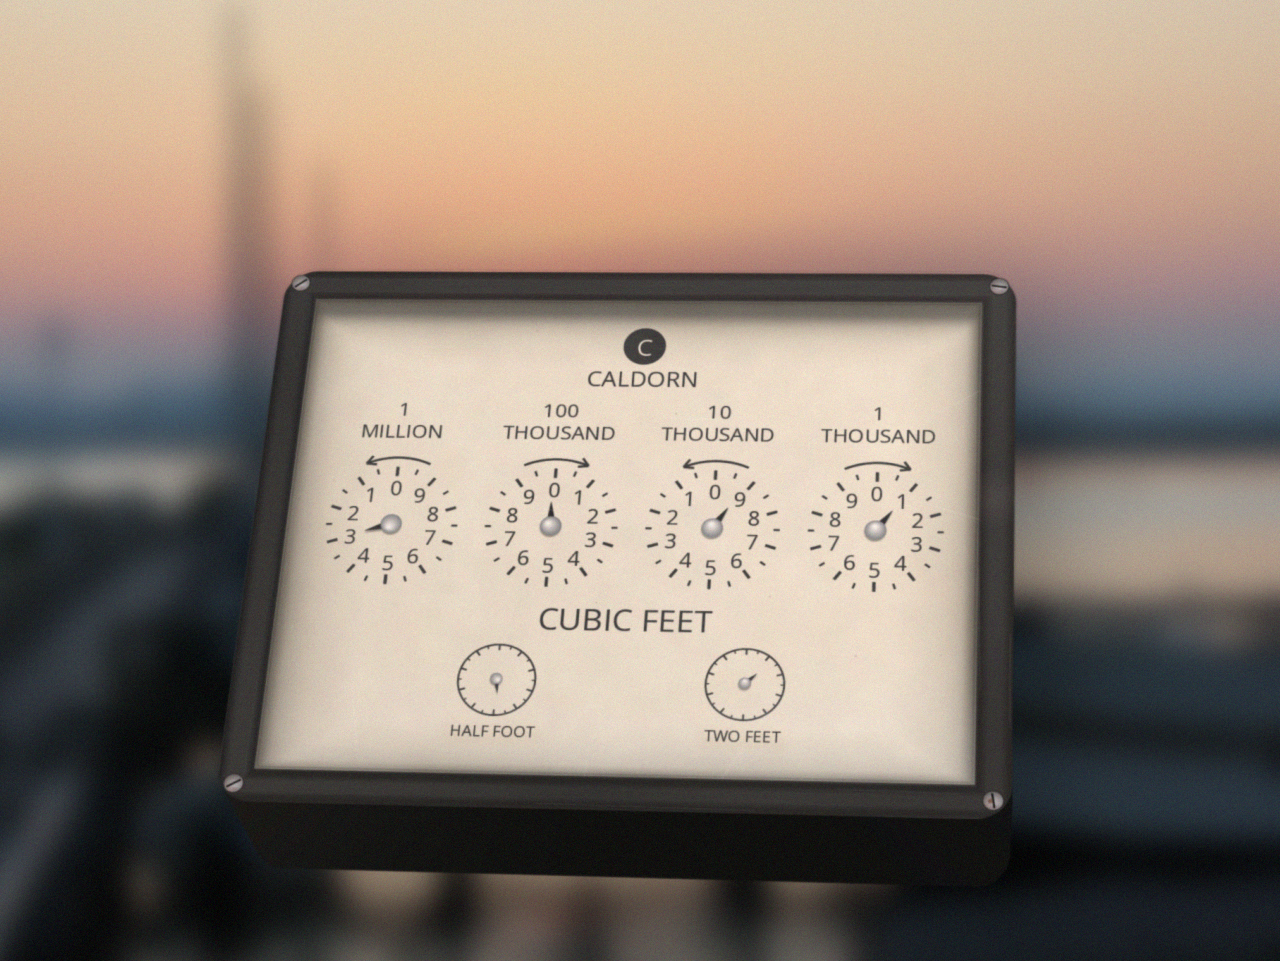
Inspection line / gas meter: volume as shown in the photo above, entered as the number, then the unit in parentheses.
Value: 299100 (ft³)
